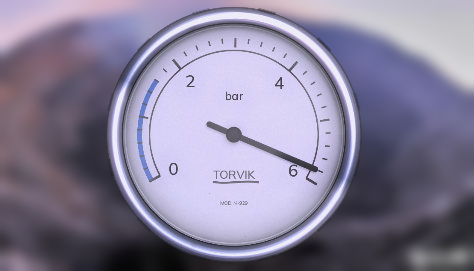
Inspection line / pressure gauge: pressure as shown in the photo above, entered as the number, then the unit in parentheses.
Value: 5.8 (bar)
